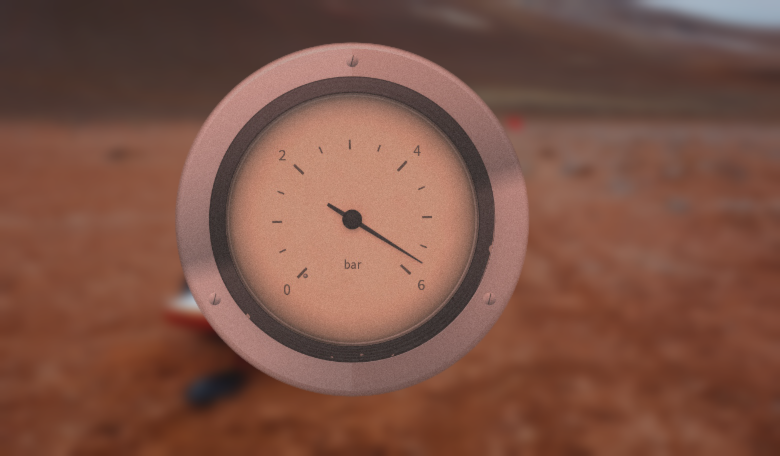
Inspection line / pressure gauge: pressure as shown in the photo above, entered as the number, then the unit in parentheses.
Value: 5.75 (bar)
